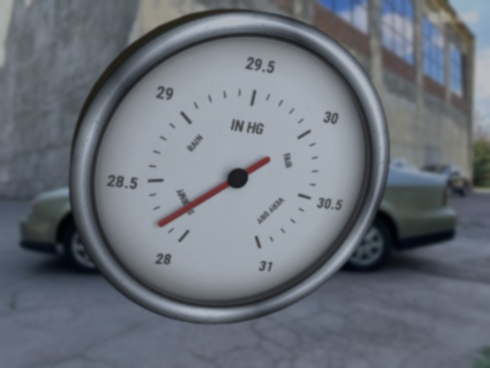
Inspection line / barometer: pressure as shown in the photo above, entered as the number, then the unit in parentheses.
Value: 28.2 (inHg)
